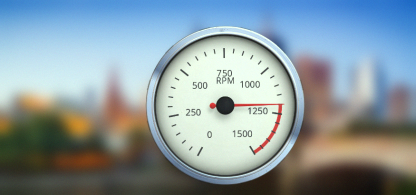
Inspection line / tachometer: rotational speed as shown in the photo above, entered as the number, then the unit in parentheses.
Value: 1200 (rpm)
